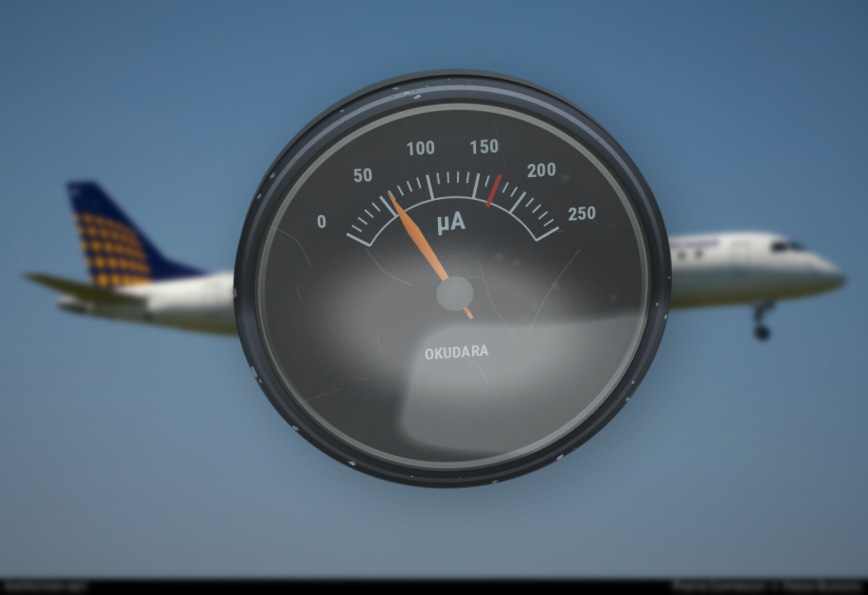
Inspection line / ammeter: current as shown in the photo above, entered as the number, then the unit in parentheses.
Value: 60 (µA)
